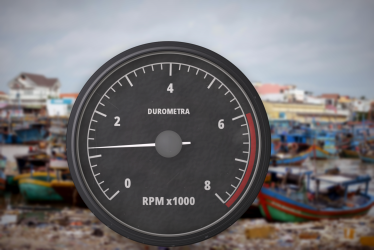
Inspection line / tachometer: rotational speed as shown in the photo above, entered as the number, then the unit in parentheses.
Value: 1200 (rpm)
